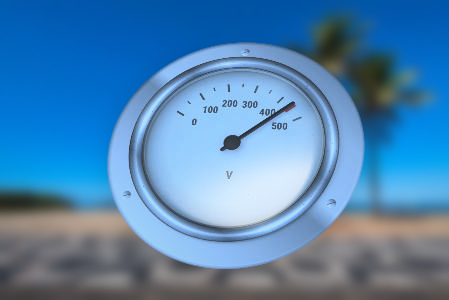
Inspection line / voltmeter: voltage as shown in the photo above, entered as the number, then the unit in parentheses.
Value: 450 (V)
